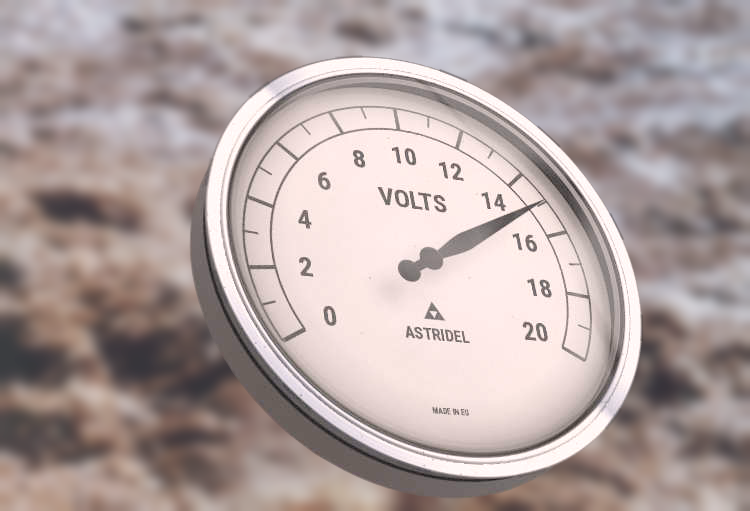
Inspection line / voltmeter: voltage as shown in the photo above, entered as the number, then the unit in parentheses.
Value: 15 (V)
